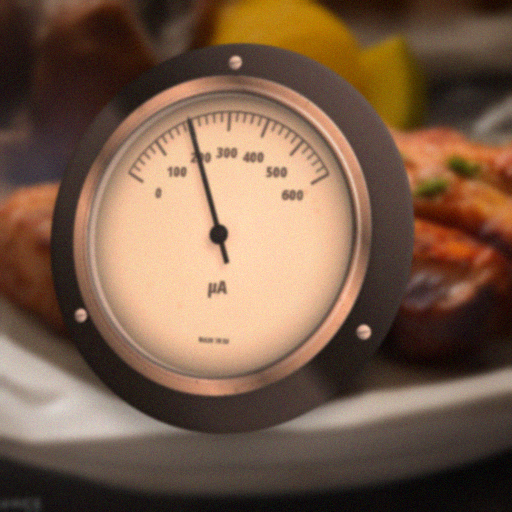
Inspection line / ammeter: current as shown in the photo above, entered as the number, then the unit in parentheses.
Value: 200 (µA)
